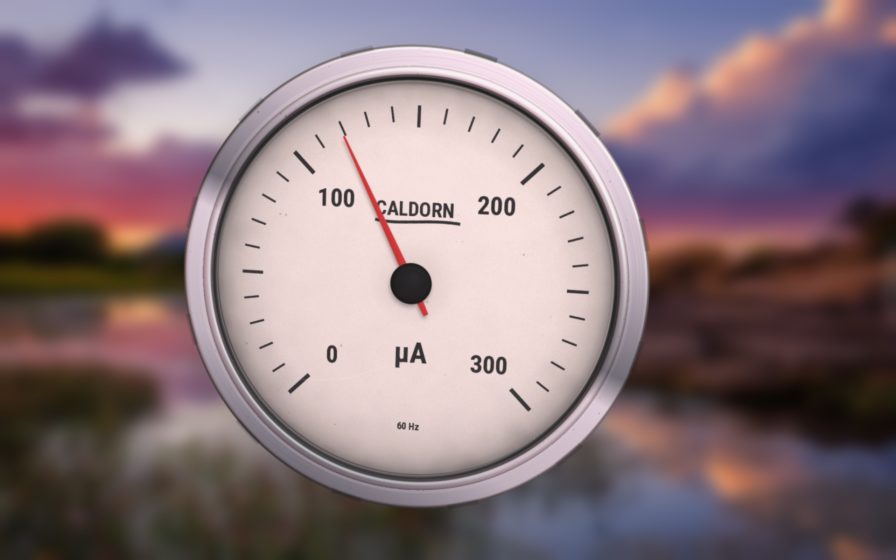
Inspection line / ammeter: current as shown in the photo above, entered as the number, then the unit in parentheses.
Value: 120 (µA)
